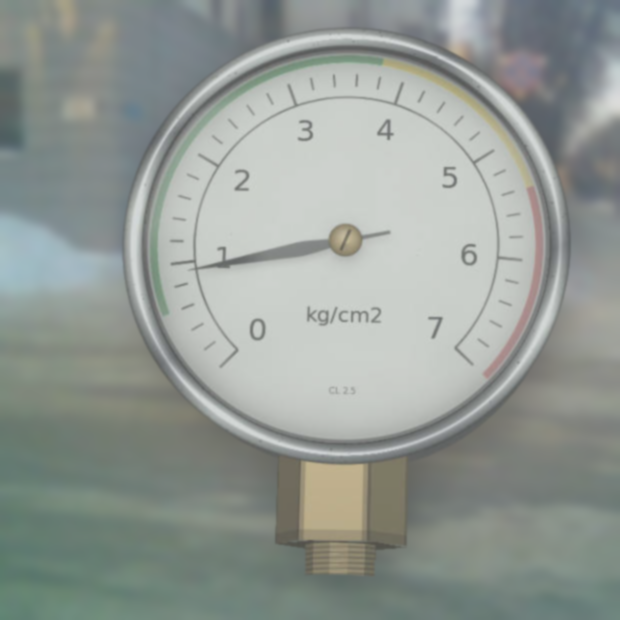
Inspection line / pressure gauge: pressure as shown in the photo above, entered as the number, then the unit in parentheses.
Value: 0.9 (kg/cm²)
